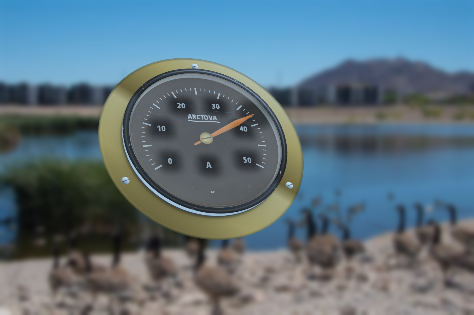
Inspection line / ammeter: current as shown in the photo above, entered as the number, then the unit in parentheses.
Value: 38 (A)
